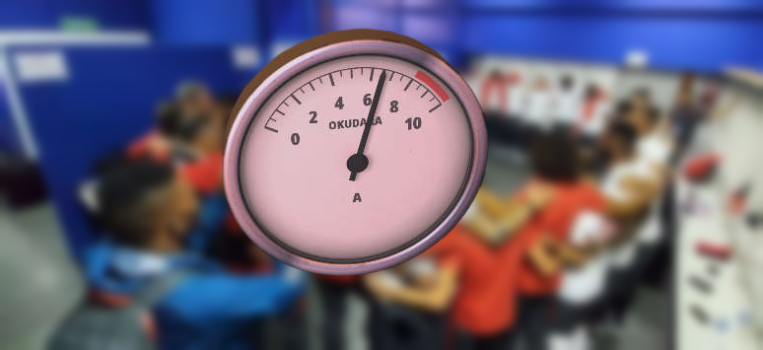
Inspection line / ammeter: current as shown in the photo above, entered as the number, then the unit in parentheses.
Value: 6.5 (A)
